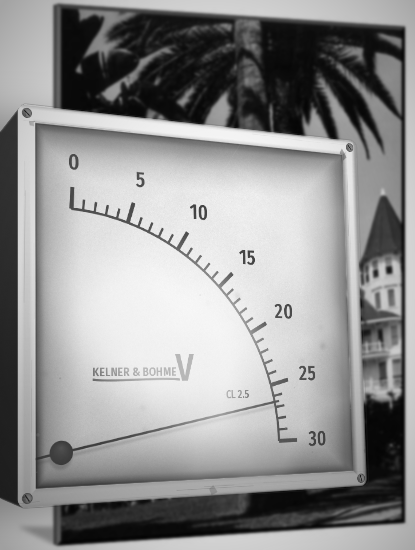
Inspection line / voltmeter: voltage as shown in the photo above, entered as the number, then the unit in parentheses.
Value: 26.5 (V)
